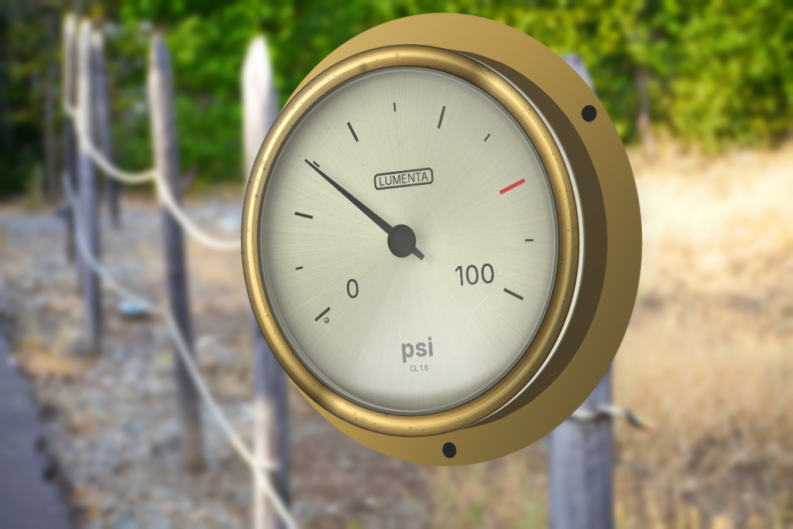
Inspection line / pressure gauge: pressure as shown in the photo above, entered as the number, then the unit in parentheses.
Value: 30 (psi)
